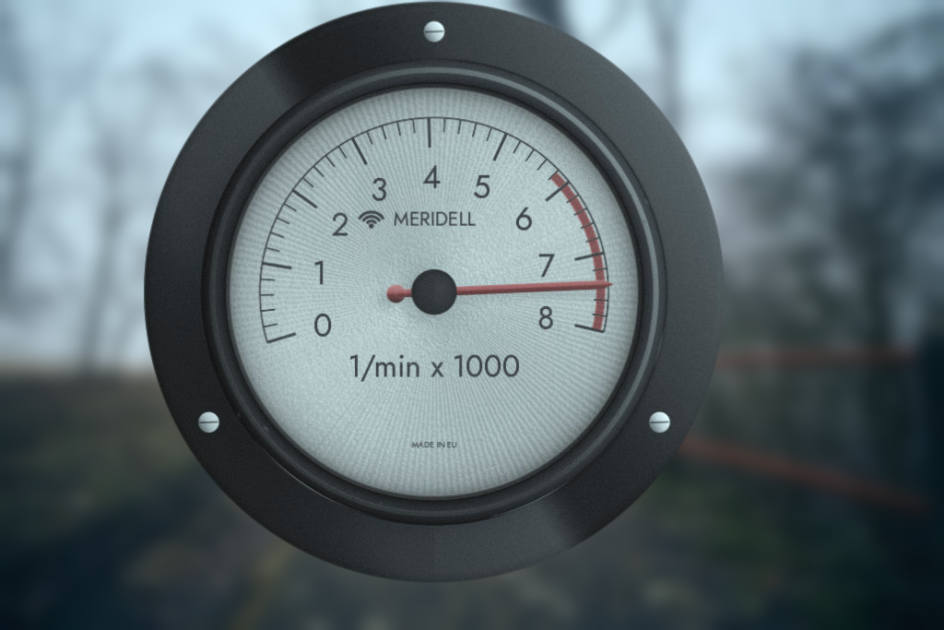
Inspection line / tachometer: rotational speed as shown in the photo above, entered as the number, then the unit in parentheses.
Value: 7400 (rpm)
